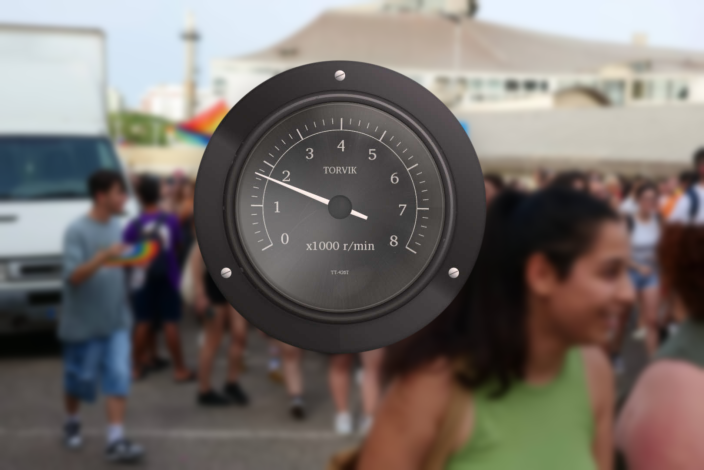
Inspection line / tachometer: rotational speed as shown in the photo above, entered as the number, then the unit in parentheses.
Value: 1700 (rpm)
